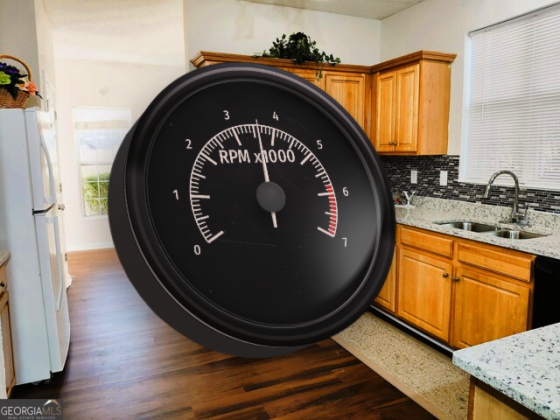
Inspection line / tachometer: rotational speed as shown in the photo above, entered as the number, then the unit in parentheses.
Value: 3500 (rpm)
